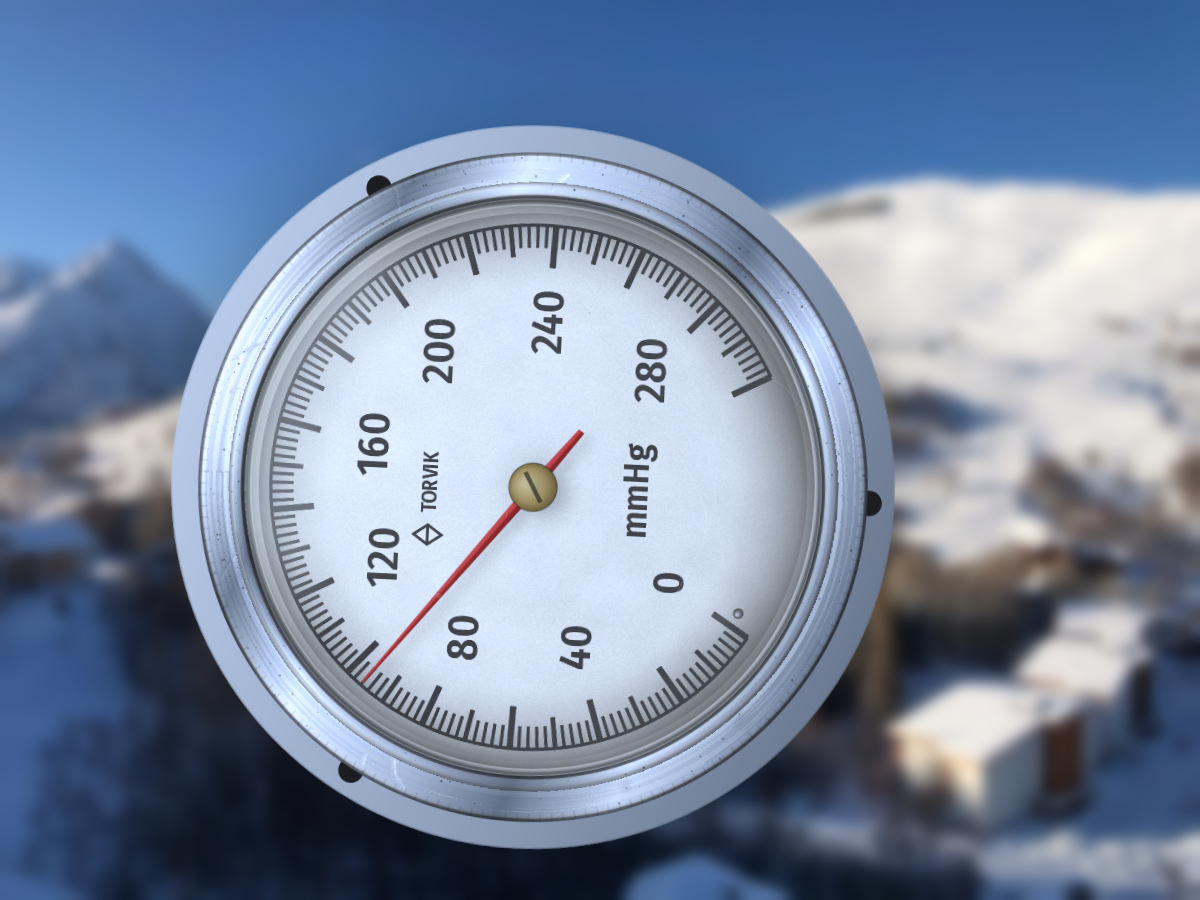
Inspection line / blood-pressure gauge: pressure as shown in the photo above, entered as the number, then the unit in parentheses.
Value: 96 (mmHg)
